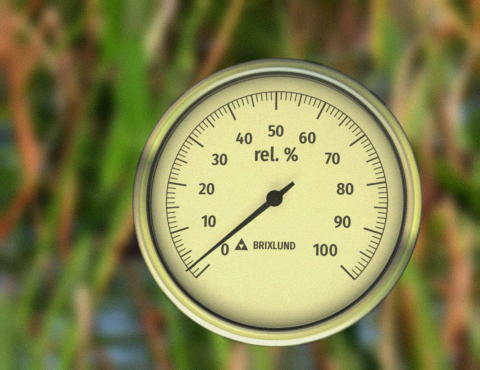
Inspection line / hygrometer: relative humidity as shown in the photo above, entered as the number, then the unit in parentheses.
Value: 2 (%)
